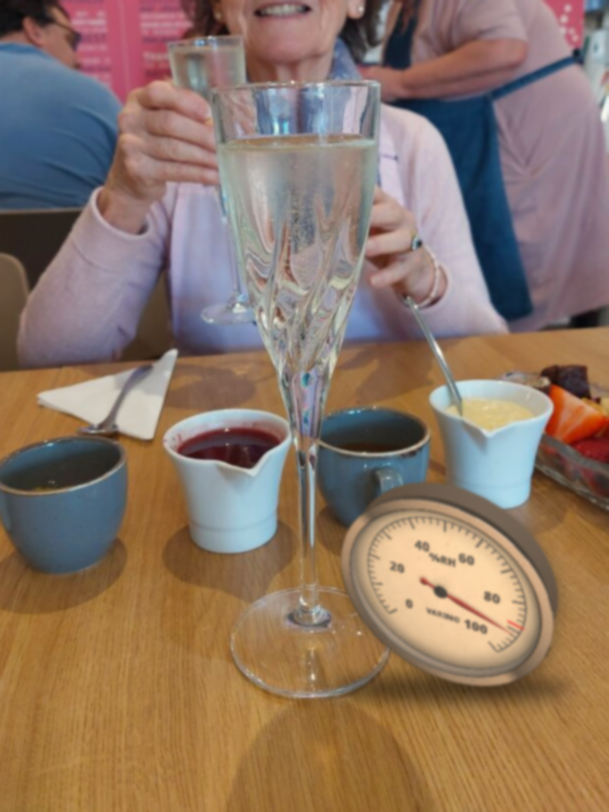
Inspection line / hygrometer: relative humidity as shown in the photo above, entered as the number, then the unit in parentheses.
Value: 90 (%)
